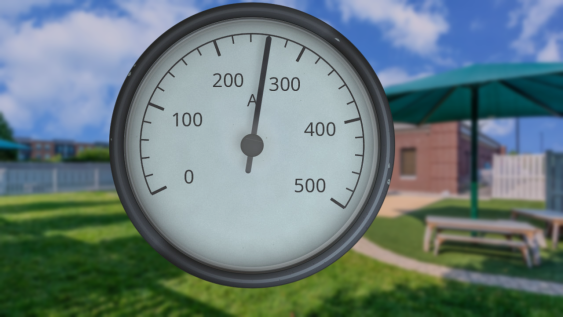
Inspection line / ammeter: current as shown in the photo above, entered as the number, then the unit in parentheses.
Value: 260 (A)
